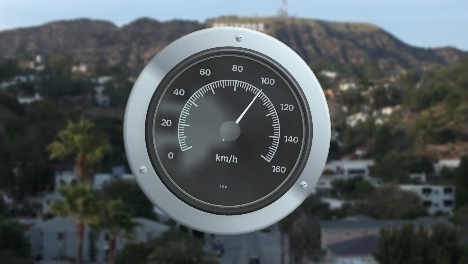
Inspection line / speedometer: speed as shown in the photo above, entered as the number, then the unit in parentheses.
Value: 100 (km/h)
